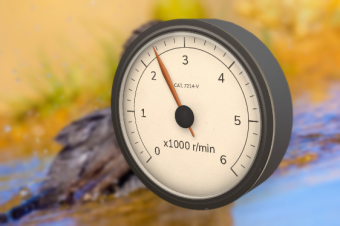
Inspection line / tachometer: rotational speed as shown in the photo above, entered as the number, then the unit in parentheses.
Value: 2400 (rpm)
